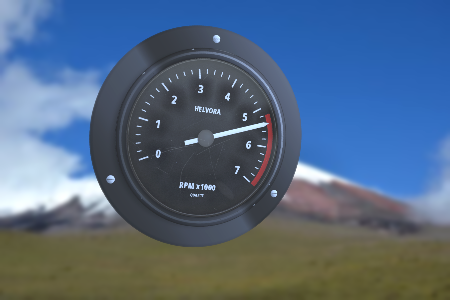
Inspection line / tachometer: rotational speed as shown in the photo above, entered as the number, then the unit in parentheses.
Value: 5400 (rpm)
